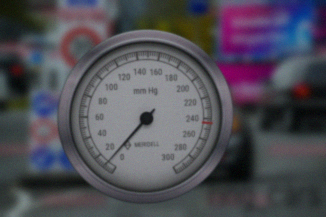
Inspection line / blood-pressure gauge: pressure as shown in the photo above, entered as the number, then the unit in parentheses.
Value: 10 (mmHg)
